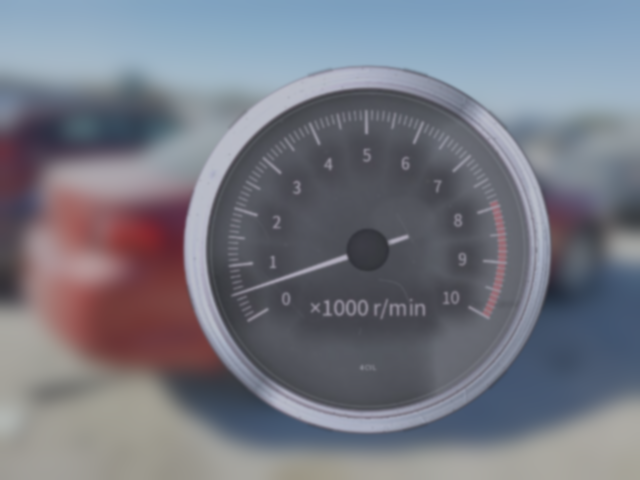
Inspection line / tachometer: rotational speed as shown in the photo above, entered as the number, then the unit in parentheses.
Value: 500 (rpm)
